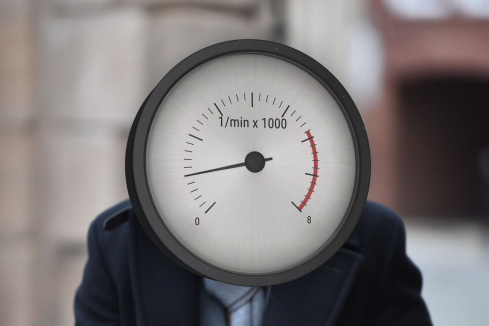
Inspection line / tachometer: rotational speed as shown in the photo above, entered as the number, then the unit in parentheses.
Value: 1000 (rpm)
